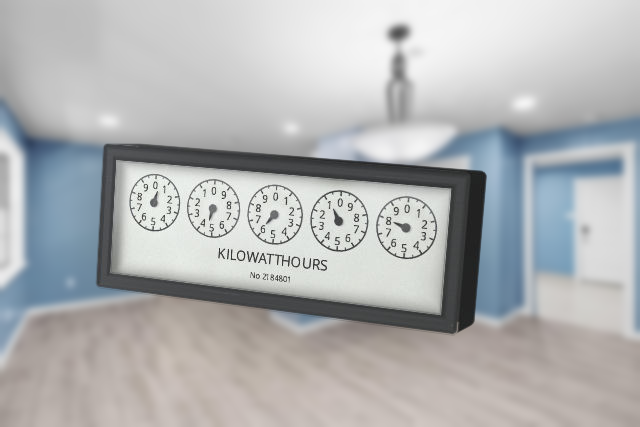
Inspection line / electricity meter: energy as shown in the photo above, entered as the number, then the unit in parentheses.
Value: 4608 (kWh)
